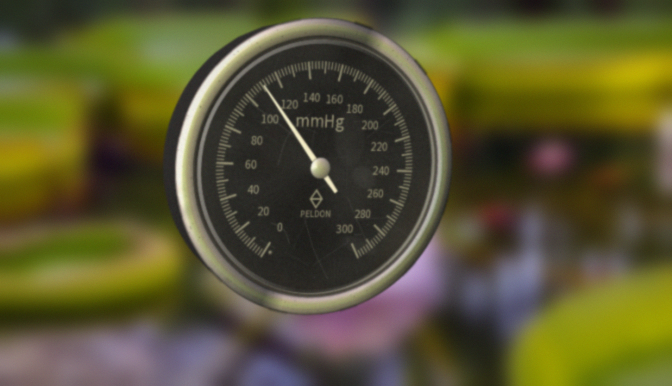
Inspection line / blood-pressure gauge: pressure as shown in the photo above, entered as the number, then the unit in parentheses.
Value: 110 (mmHg)
